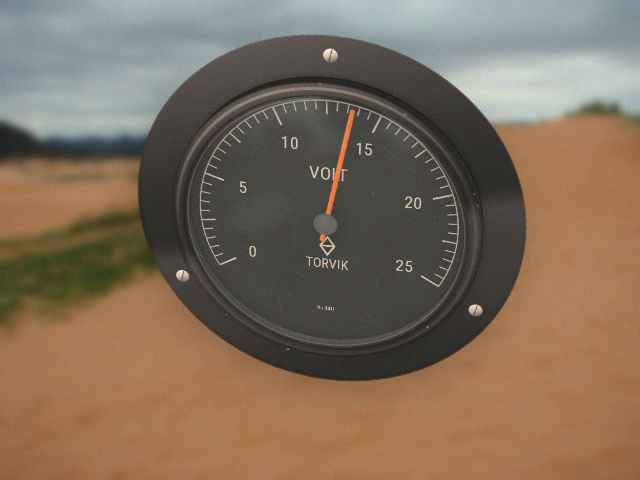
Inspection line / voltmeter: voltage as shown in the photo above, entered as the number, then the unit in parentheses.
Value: 13.75 (V)
